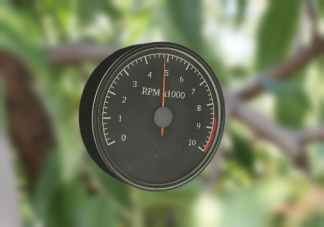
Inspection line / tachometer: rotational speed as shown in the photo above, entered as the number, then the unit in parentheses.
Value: 4800 (rpm)
